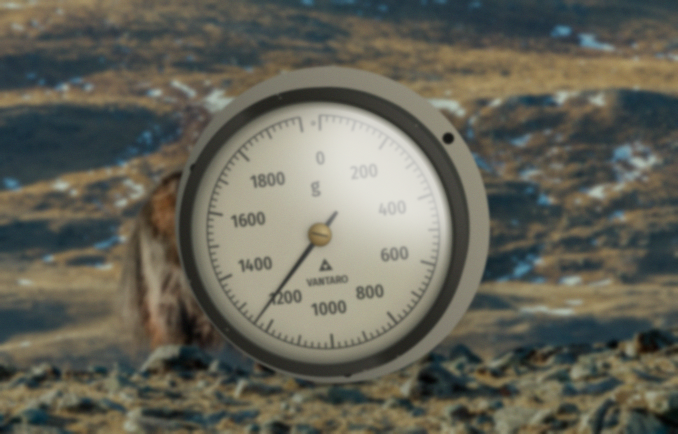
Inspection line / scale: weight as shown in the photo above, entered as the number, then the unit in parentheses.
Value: 1240 (g)
